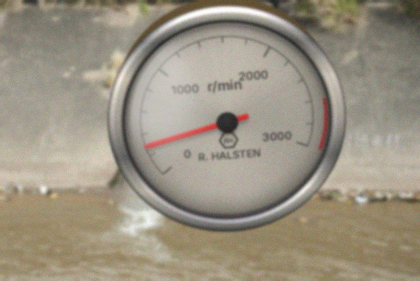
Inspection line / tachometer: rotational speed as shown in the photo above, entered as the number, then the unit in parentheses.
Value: 300 (rpm)
